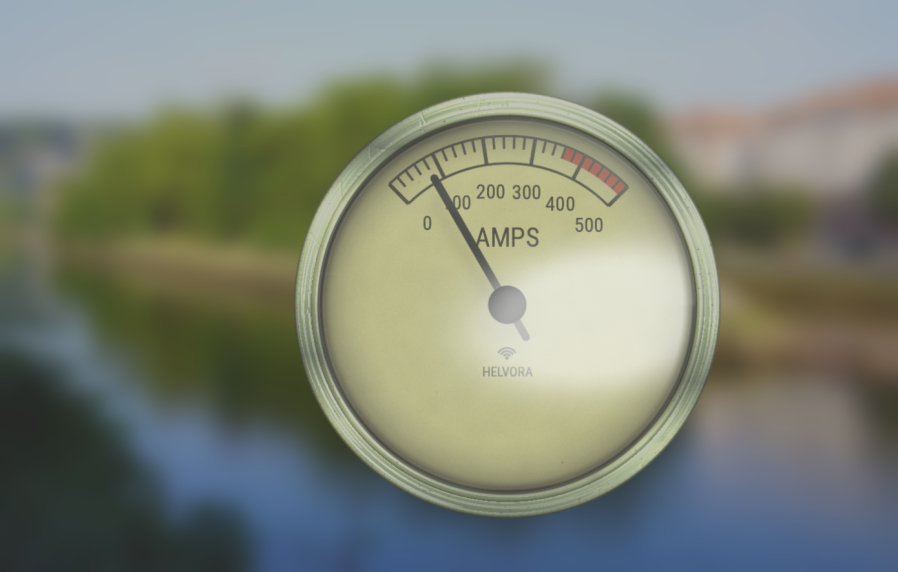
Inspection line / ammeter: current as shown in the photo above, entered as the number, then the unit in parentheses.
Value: 80 (A)
